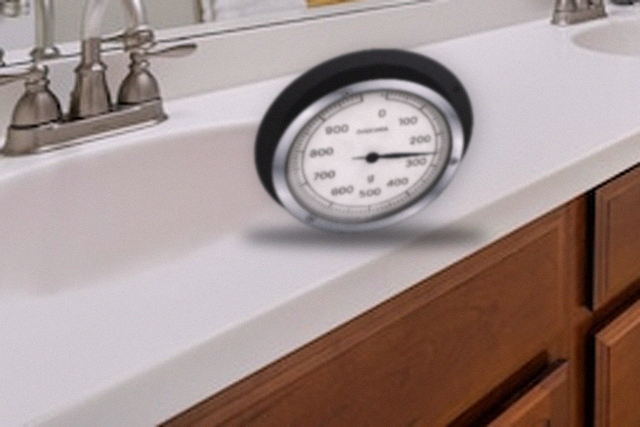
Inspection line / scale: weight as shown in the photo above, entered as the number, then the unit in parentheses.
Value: 250 (g)
